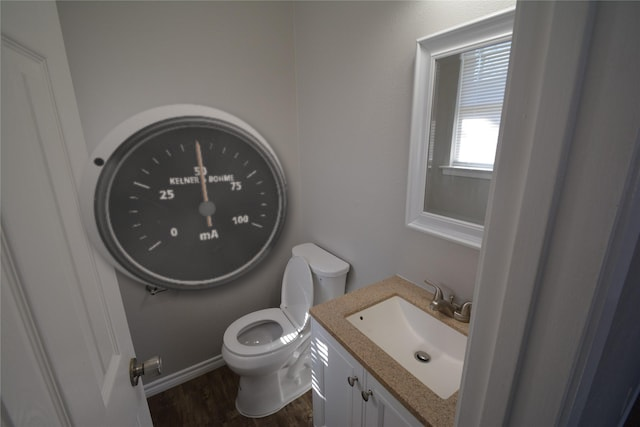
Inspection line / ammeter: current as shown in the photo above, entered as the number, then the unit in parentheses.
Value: 50 (mA)
